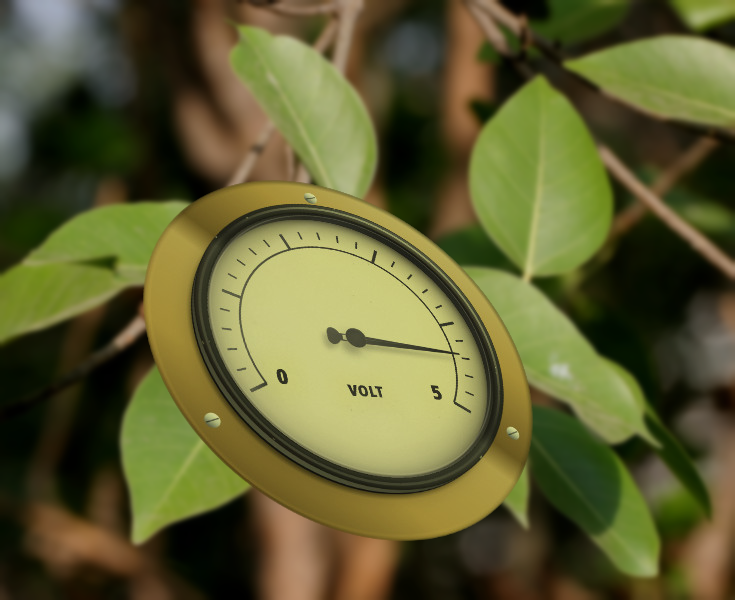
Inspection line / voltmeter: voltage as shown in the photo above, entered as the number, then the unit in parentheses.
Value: 4.4 (V)
